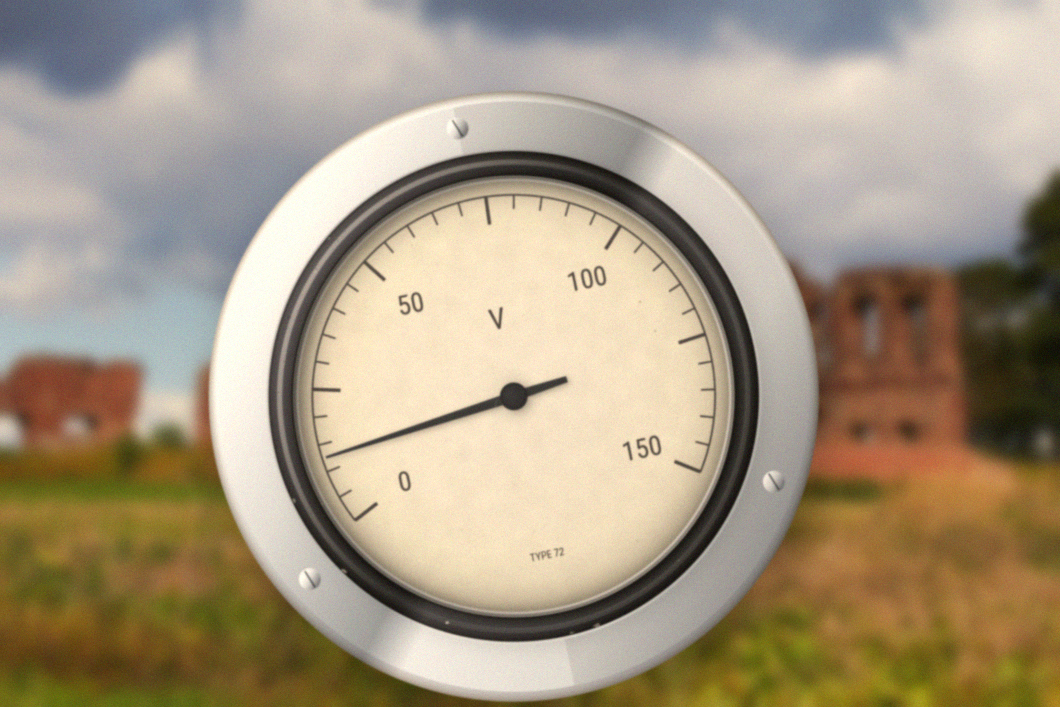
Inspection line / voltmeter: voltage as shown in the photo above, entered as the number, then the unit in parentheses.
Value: 12.5 (V)
